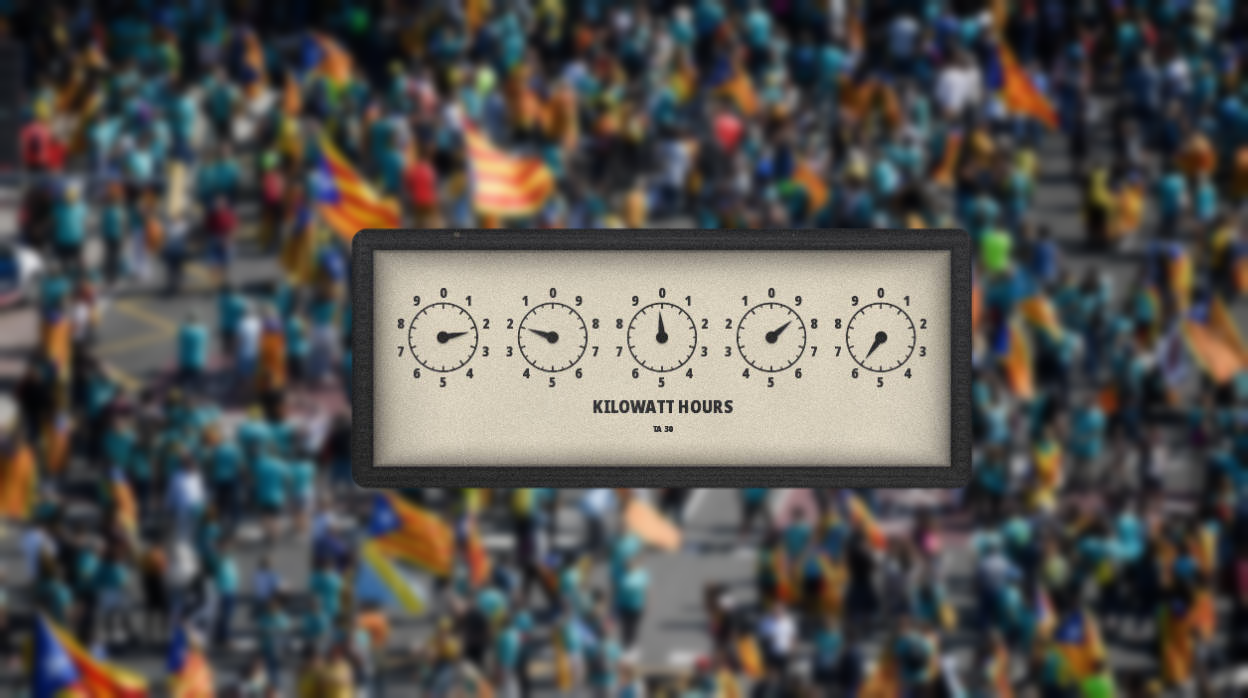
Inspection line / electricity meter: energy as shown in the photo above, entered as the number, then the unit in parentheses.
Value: 21986 (kWh)
